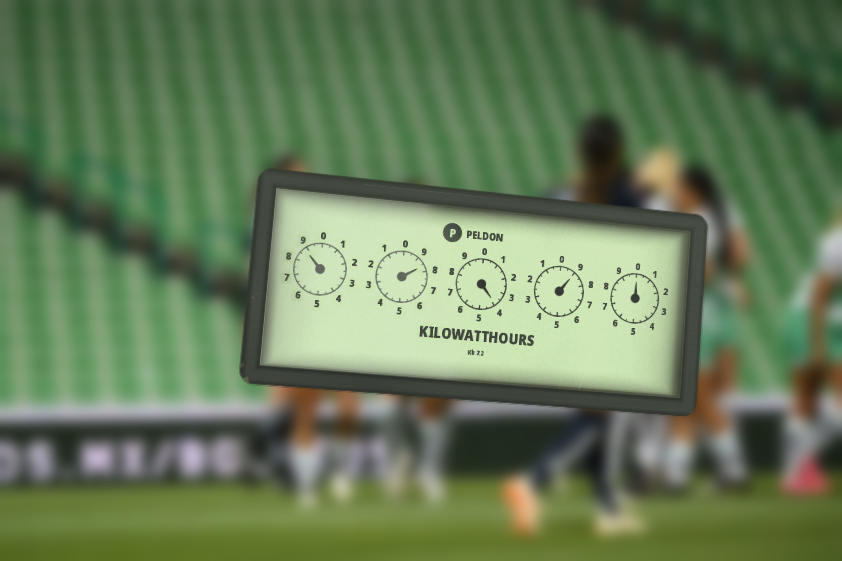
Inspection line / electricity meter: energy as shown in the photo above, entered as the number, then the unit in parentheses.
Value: 88390 (kWh)
